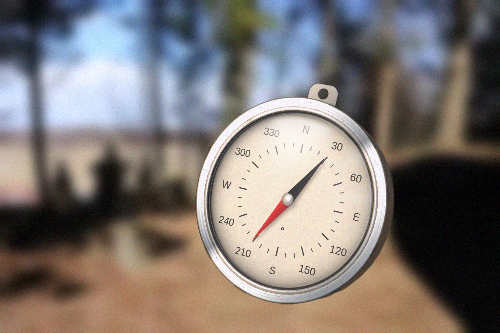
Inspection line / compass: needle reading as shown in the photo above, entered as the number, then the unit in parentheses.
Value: 210 (°)
